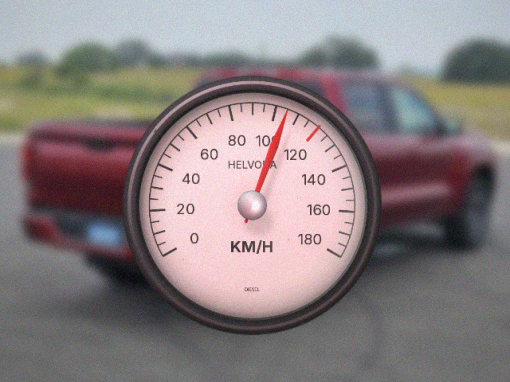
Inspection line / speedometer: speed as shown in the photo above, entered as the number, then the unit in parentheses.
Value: 105 (km/h)
